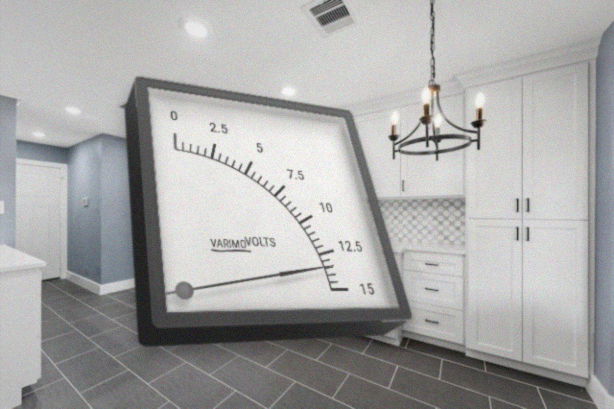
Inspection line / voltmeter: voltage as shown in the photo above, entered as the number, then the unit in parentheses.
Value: 13.5 (V)
